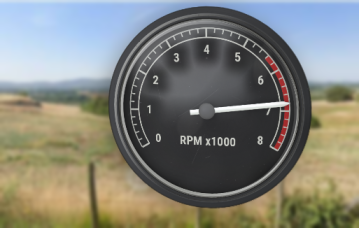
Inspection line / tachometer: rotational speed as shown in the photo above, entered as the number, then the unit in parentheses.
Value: 6800 (rpm)
